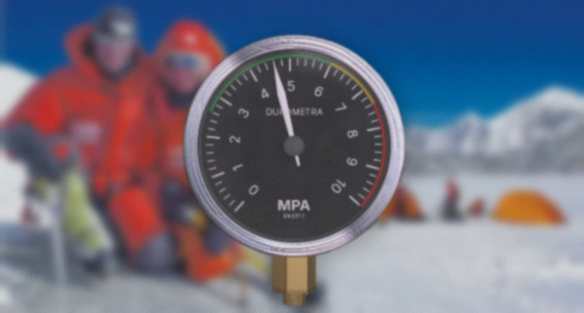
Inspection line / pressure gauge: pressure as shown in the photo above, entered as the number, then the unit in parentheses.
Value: 4.6 (MPa)
